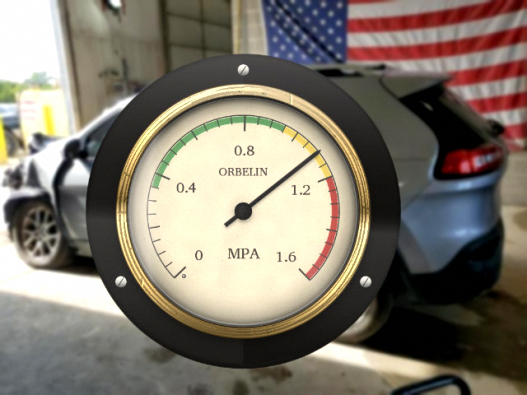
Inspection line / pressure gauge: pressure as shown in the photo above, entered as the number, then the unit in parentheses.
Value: 1.1 (MPa)
